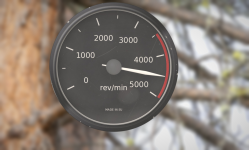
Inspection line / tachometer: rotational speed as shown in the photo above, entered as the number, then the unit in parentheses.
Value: 4500 (rpm)
